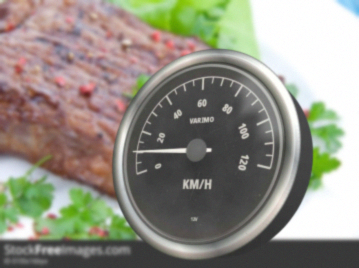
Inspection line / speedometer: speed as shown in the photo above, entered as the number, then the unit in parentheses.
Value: 10 (km/h)
